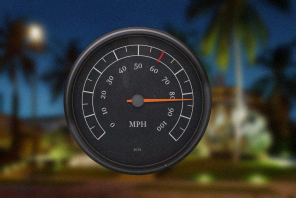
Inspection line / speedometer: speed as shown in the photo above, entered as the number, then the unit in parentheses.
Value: 82.5 (mph)
